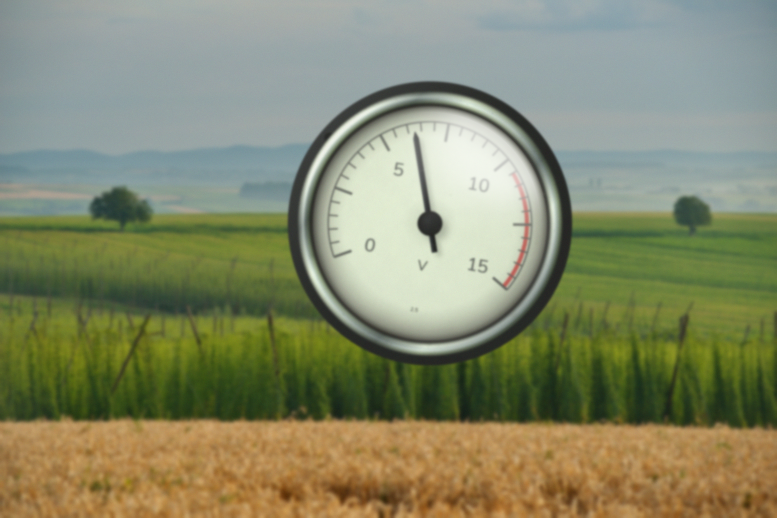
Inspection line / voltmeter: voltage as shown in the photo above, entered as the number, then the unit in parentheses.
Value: 6.25 (V)
